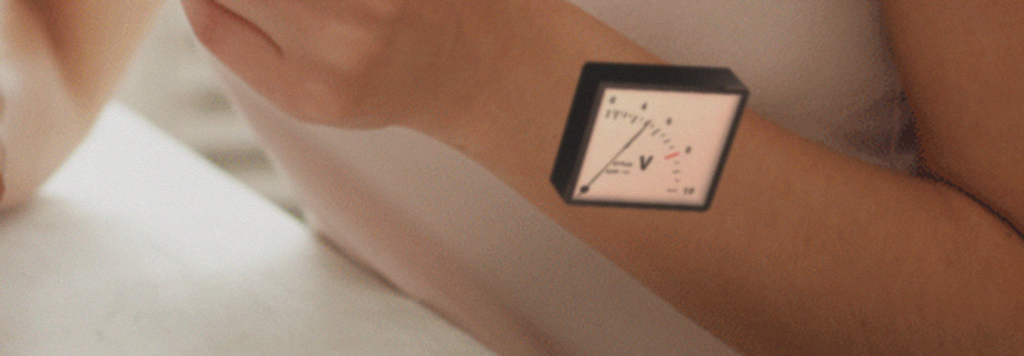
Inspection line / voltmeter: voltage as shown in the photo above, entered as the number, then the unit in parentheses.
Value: 5 (V)
